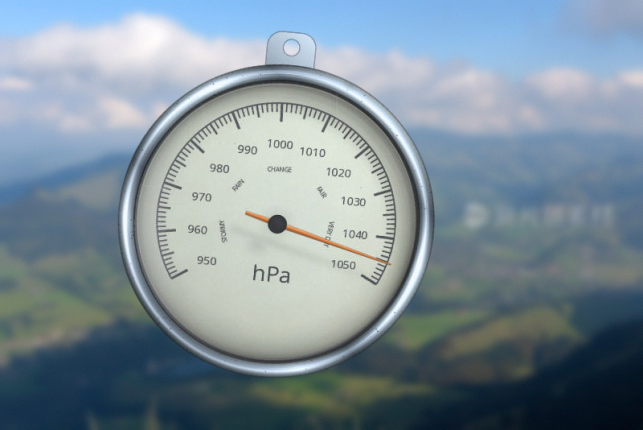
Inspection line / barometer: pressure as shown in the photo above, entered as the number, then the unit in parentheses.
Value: 1045 (hPa)
